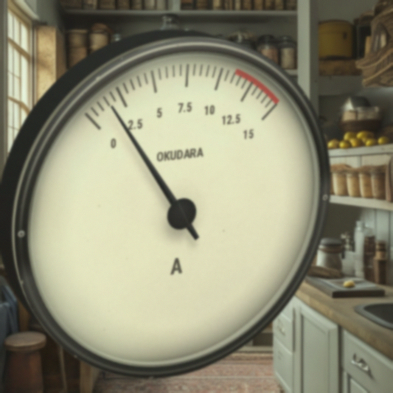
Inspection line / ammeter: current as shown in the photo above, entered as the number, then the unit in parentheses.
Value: 1.5 (A)
